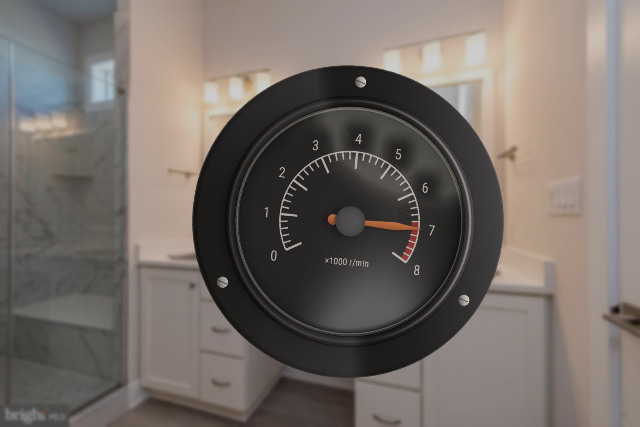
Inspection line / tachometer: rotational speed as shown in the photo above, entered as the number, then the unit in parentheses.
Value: 7000 (rpm)
